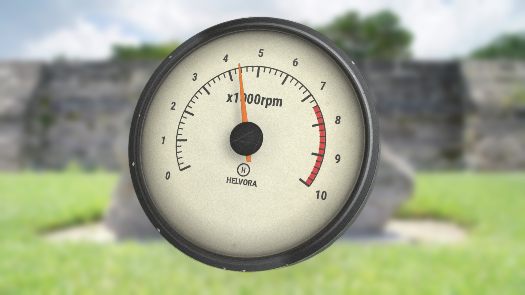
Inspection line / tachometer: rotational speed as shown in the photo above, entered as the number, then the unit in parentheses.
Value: 4400 (rpm)
